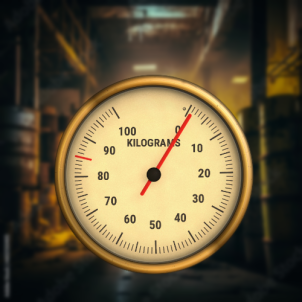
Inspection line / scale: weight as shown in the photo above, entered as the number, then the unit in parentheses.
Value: 1 (kg)
